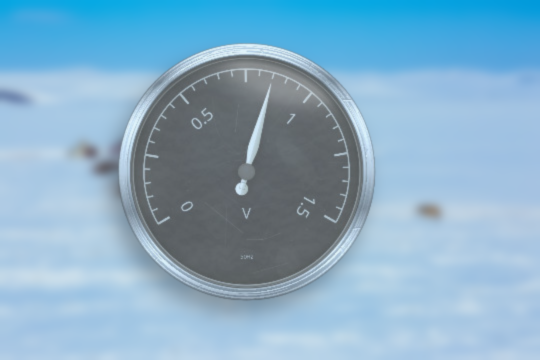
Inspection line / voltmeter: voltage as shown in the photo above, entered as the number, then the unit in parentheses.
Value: 0.85 (V)
